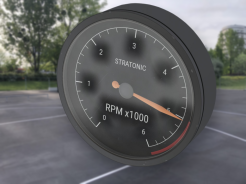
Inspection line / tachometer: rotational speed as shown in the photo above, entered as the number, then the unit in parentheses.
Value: 5000 (rpm)
